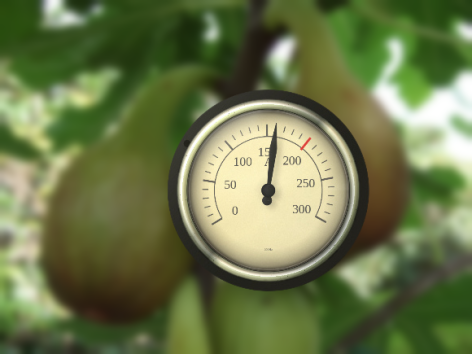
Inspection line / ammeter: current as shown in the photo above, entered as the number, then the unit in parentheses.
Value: 160 (A)
